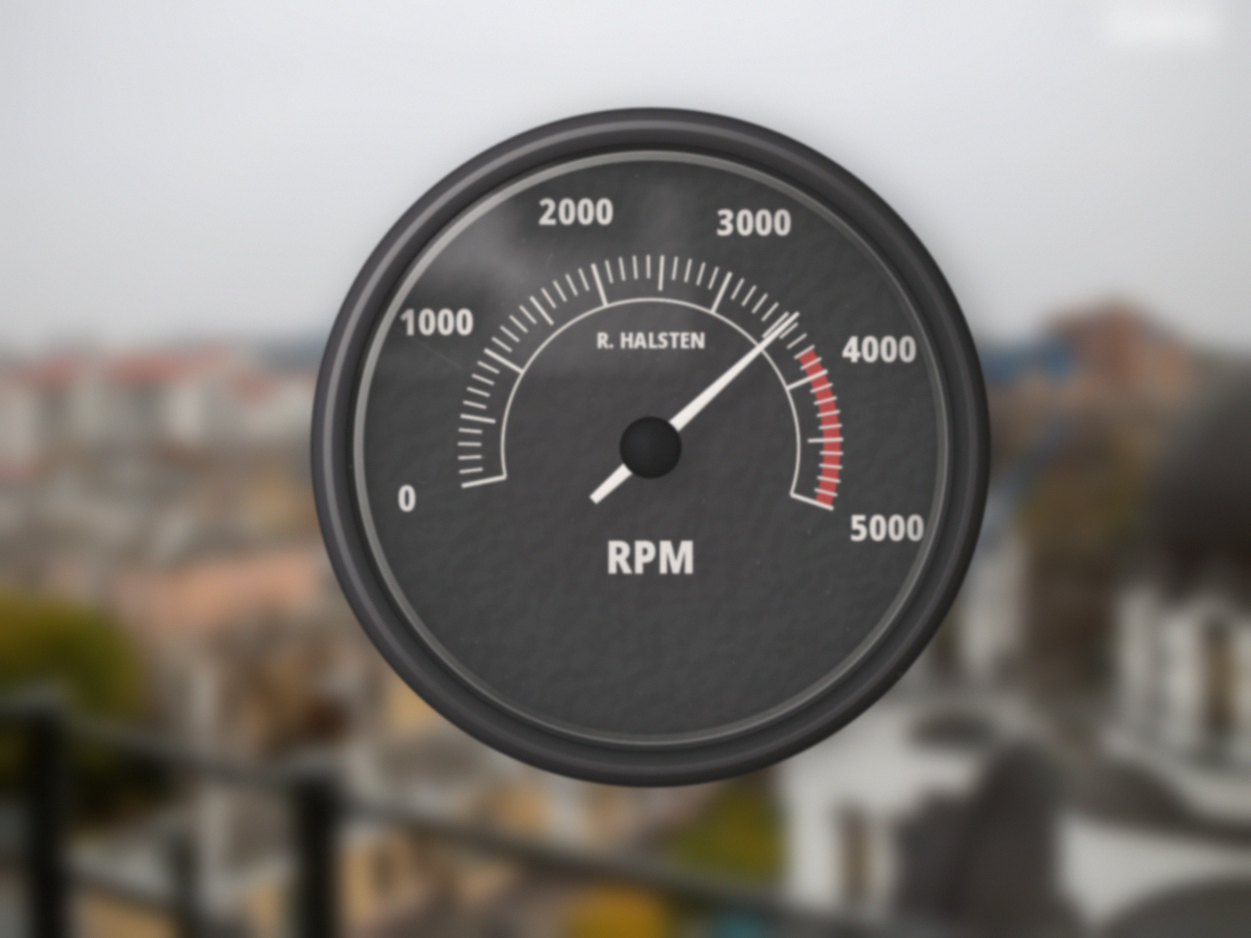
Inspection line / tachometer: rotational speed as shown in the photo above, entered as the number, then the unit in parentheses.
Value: 3550 (rpm)
